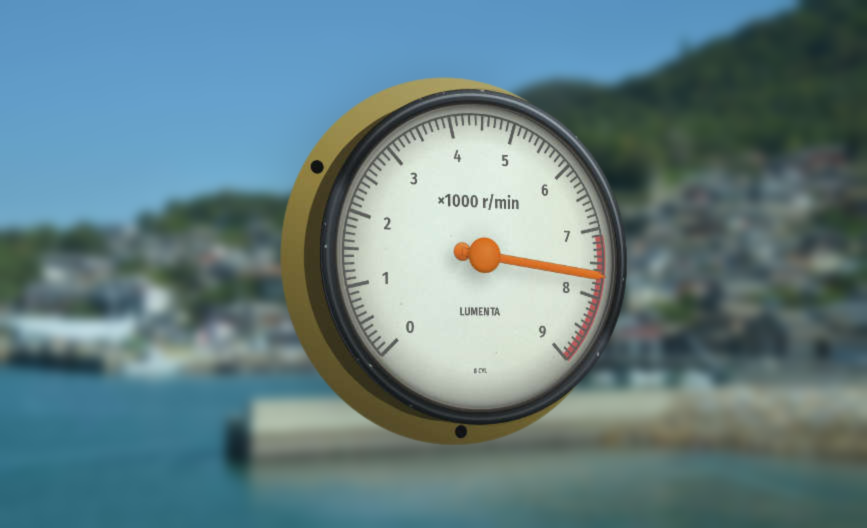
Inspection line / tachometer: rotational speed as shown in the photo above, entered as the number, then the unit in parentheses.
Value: 7700 (rpm)
